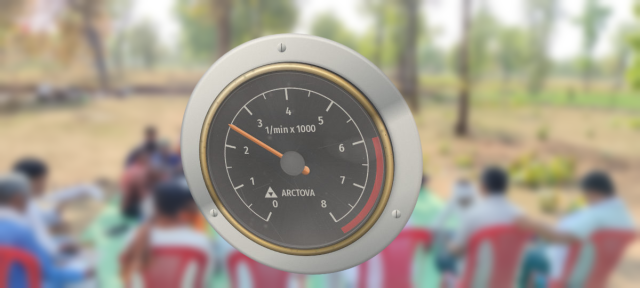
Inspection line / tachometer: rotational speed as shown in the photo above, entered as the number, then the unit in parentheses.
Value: 2500 (rpm)
